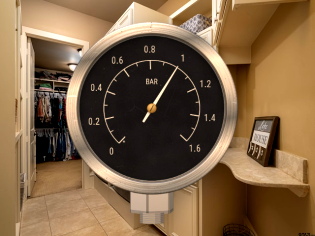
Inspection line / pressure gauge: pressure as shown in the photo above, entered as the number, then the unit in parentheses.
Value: 1 (bar)
